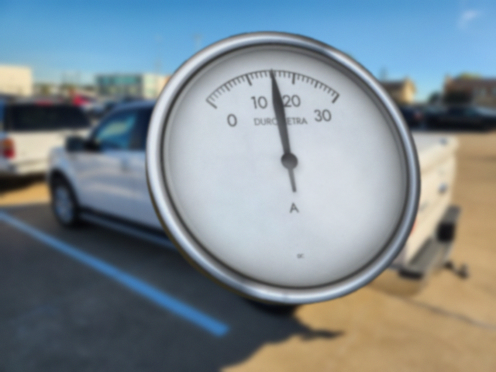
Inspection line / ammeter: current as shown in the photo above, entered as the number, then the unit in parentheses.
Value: 15 (A)
